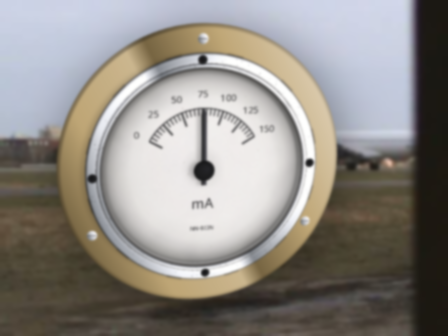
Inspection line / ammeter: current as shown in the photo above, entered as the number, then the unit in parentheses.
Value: 75 (mA)
